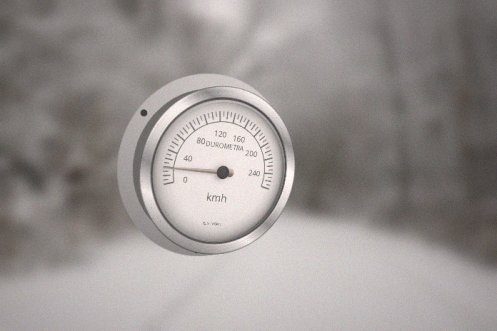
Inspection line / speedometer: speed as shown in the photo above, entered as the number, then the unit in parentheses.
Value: 20 (km/h)
